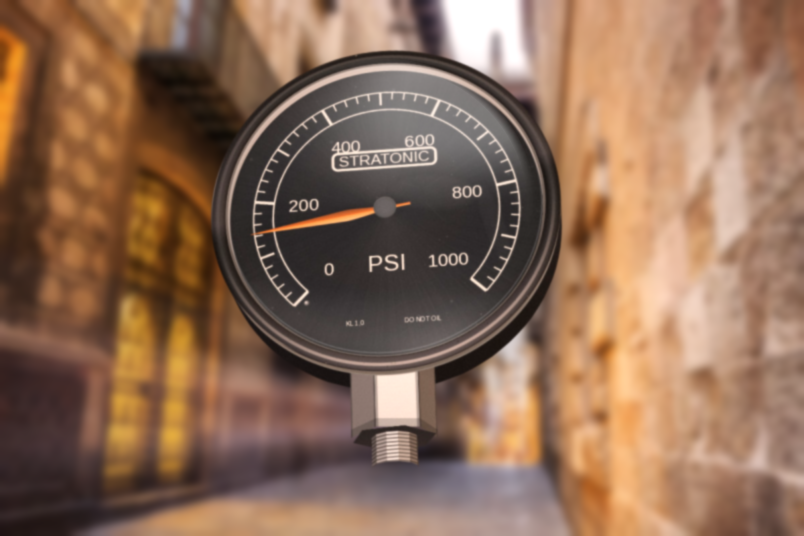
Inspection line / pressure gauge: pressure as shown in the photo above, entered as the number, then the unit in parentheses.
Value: 140 (psi)
